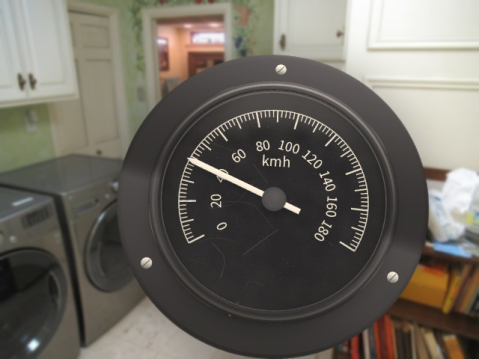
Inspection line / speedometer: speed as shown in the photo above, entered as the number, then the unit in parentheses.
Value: 40 (km/h)
